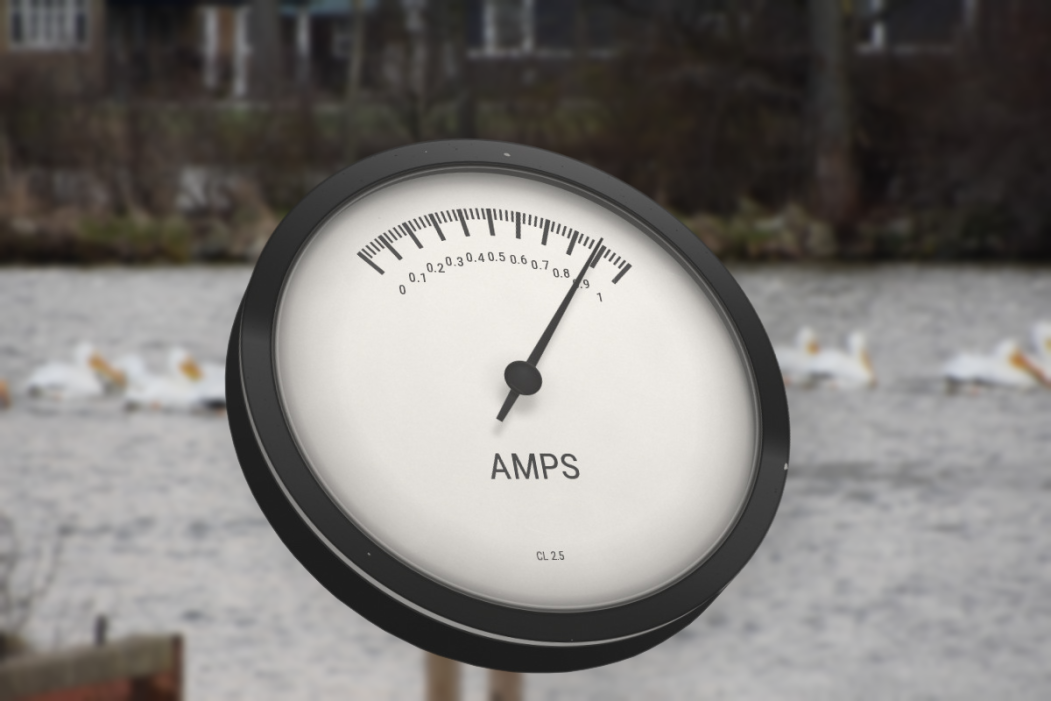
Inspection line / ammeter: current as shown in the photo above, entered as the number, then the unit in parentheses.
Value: 0.88 (A)
